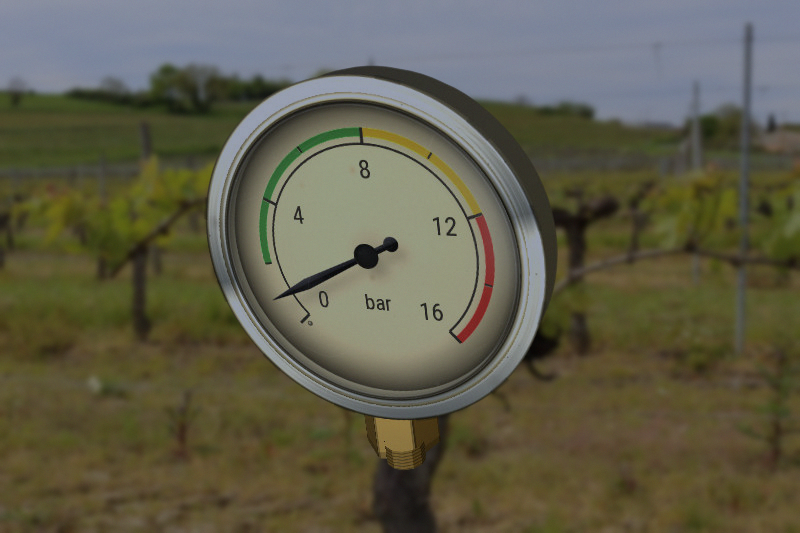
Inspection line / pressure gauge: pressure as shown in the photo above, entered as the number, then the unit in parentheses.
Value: 1 (bar)
